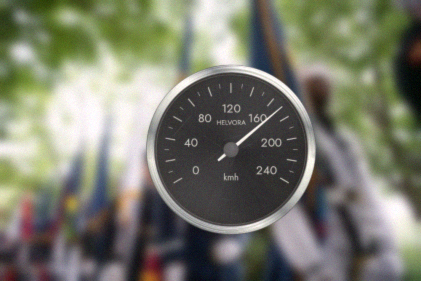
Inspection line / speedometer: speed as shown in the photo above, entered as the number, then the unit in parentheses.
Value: 170 (km/h)
